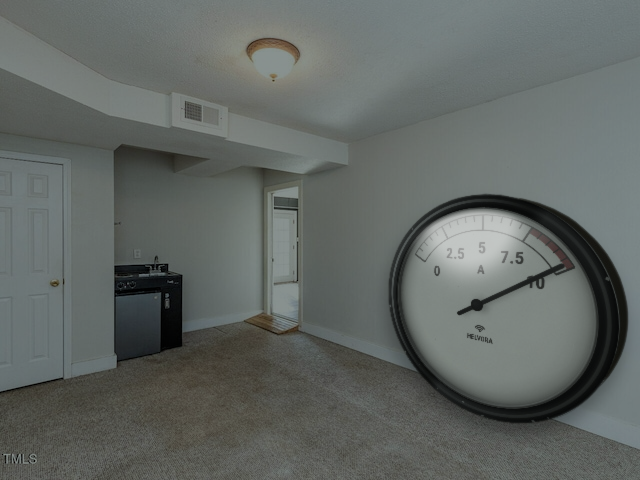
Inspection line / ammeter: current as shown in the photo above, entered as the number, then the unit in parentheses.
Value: 9.75 (A)
